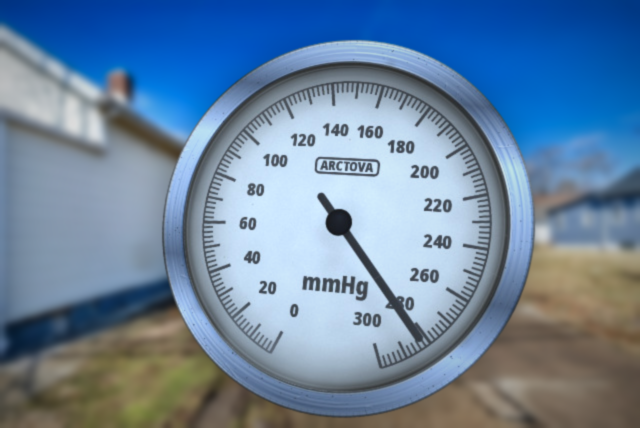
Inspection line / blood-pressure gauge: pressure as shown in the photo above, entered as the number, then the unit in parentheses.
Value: 282 (mmHg)
